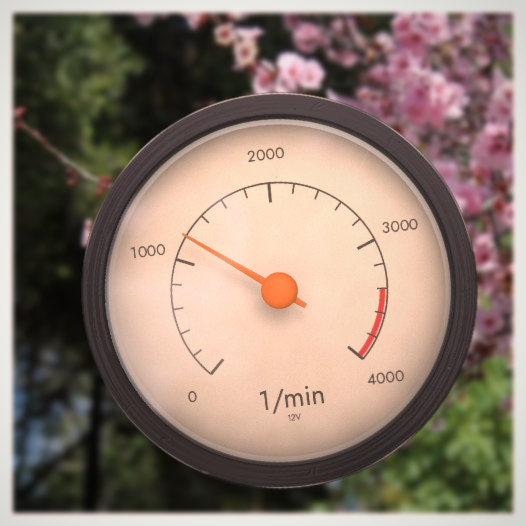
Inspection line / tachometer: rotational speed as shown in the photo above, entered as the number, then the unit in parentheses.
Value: 1200 (rpm)
